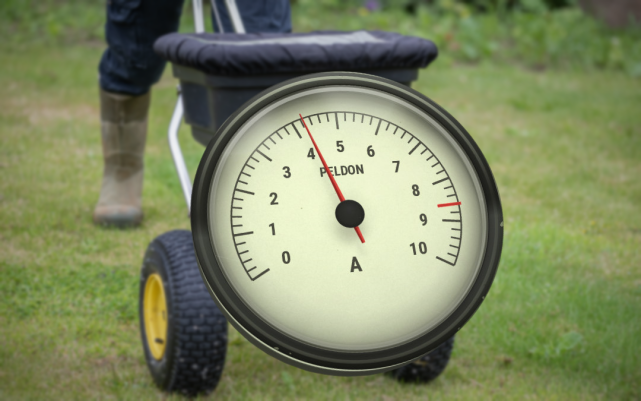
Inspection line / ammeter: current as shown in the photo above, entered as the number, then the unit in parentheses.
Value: 4.2 (A)
